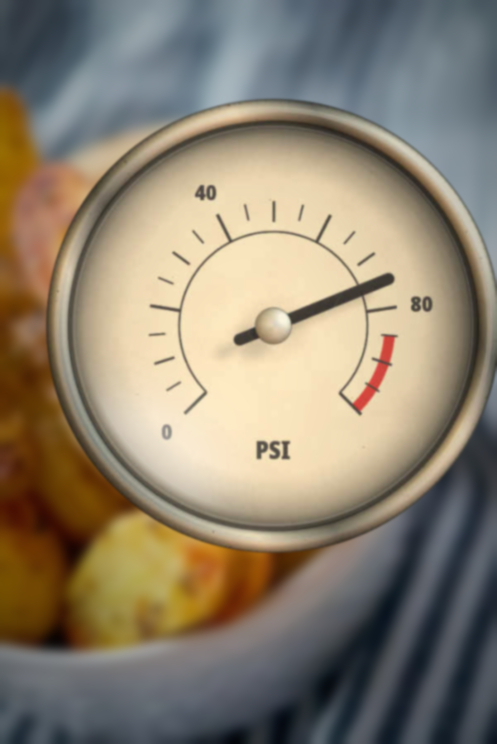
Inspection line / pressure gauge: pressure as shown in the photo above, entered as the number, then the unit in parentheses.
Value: 75 (psi)
